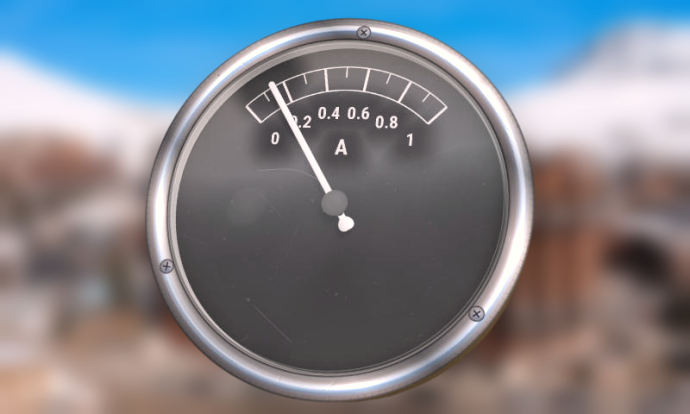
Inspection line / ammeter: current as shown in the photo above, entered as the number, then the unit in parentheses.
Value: 0.15 (A)
